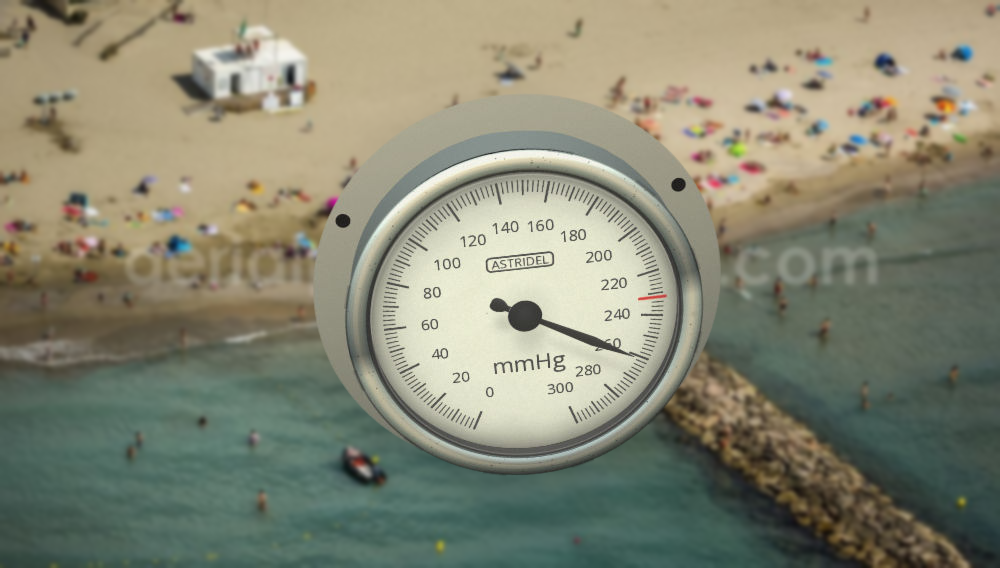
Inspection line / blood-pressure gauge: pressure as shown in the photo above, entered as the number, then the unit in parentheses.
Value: 260 (mmHg)
